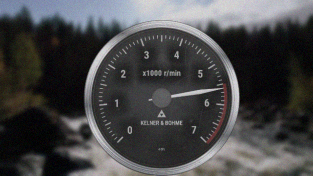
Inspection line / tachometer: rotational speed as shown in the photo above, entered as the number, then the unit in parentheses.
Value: 5600 (rpm)
